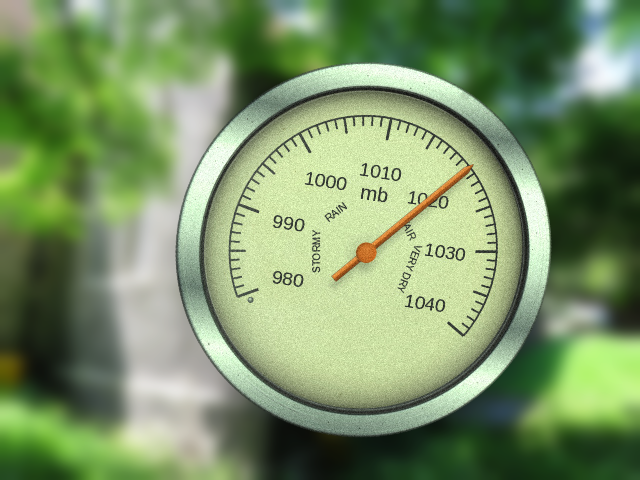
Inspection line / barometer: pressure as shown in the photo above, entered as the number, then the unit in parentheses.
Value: 1020 (mbar)
